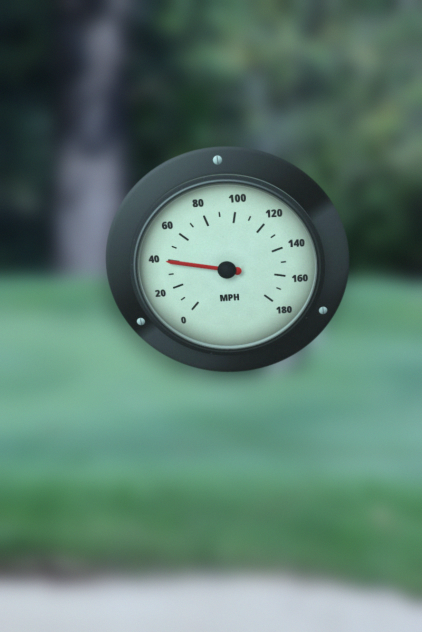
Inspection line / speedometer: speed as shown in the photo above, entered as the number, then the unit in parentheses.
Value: 40 (mph)
